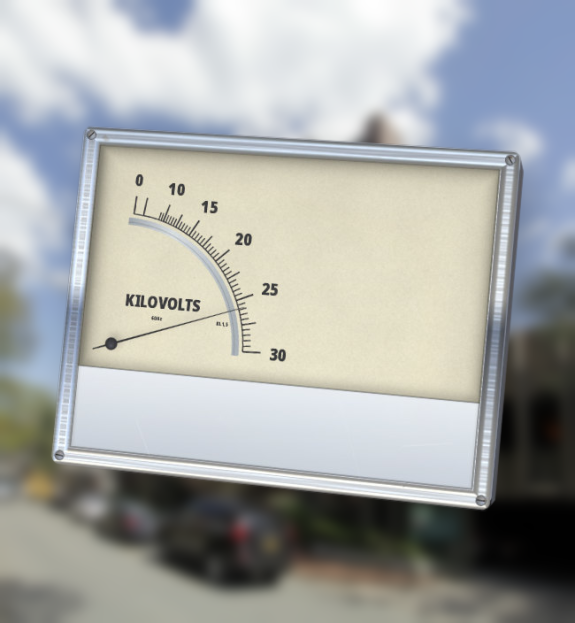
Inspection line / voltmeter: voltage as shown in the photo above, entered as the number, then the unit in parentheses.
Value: 26 (kV)
